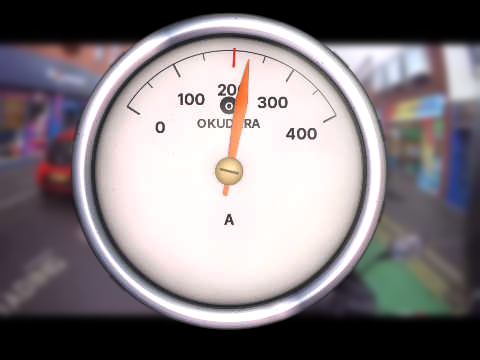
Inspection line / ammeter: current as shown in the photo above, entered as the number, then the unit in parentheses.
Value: 225 (A)
